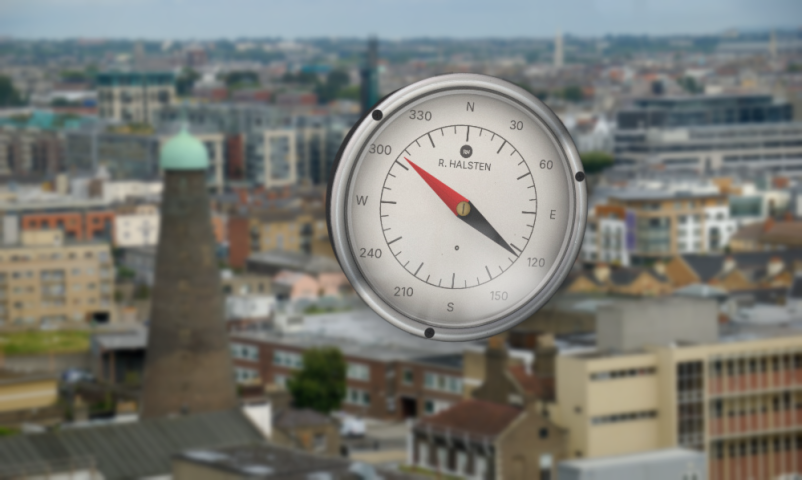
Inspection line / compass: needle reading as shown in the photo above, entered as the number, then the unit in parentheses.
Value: 305 (°)
